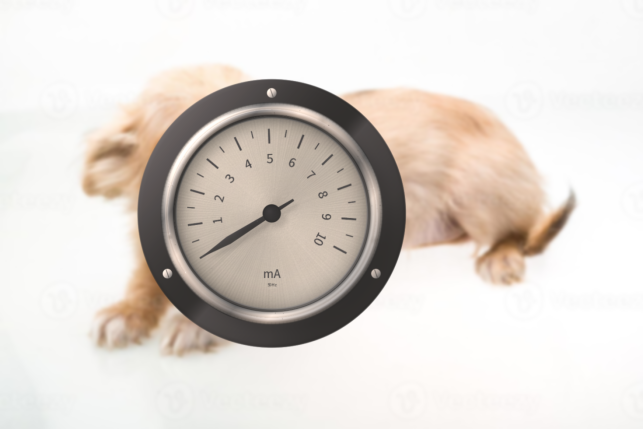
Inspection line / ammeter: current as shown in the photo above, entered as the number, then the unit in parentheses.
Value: 0 (mA)
